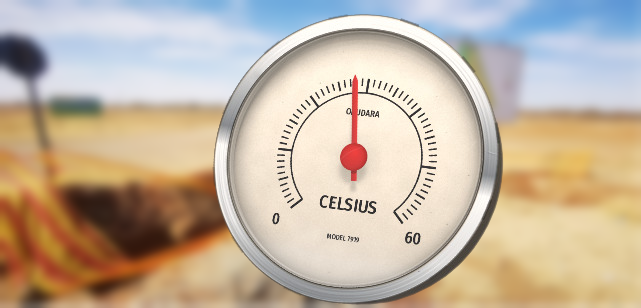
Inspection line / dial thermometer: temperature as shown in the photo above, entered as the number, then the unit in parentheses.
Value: 28 (°C)
